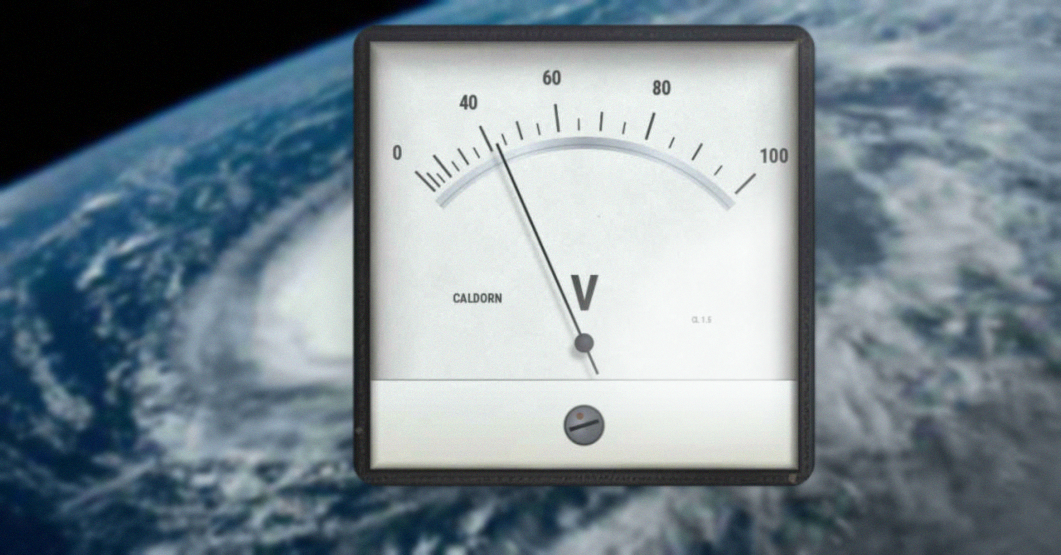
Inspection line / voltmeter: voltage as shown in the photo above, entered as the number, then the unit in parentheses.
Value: 42.5 (V)
